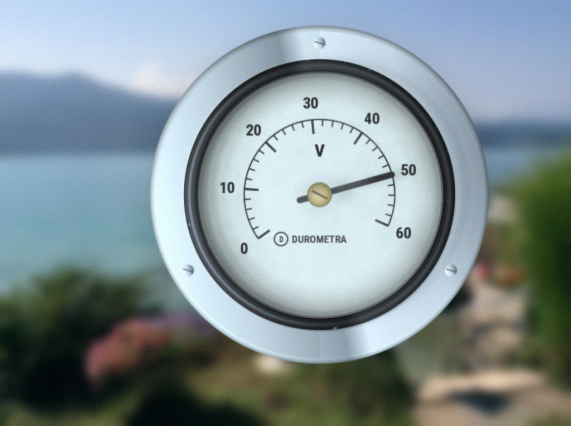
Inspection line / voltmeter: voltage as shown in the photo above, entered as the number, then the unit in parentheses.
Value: 50 (V)
